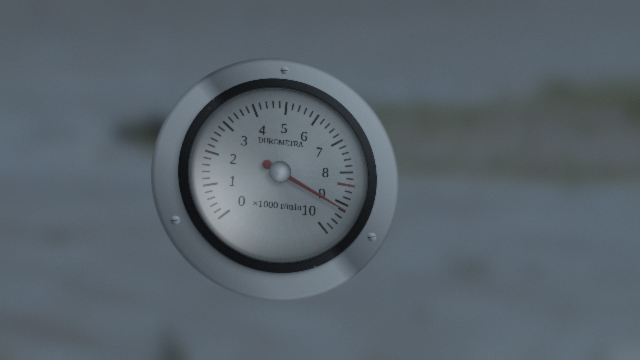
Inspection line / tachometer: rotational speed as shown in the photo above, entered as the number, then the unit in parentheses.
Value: 9200 (rpm)
